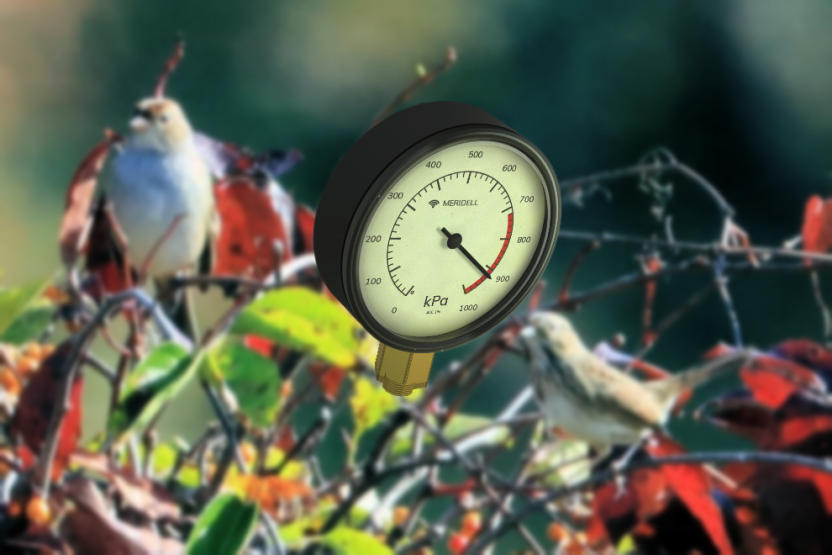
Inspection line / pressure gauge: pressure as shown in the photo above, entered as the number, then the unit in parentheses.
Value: 920 (kPa)
